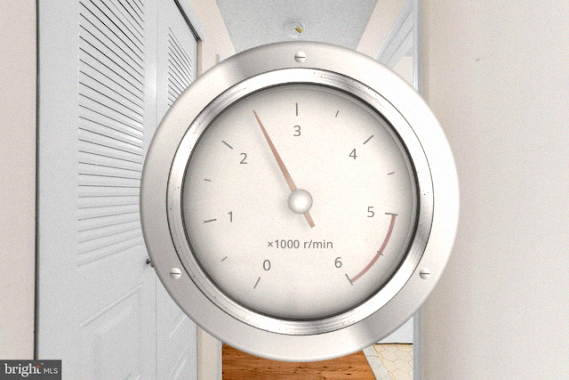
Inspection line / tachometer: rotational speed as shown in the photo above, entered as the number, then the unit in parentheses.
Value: 2500 (rpm)
